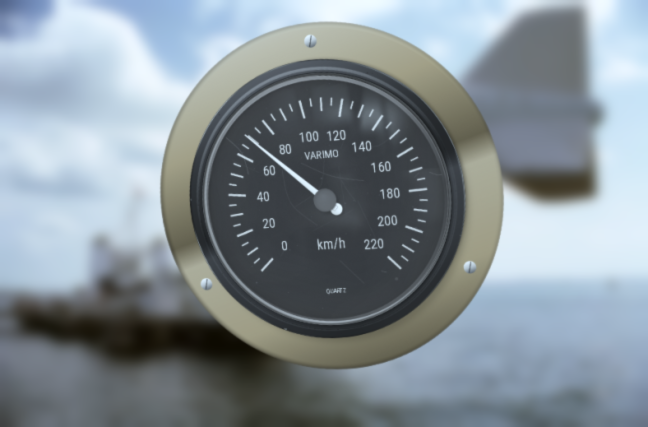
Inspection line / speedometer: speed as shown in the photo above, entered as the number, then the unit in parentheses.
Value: 70 (km/h)
